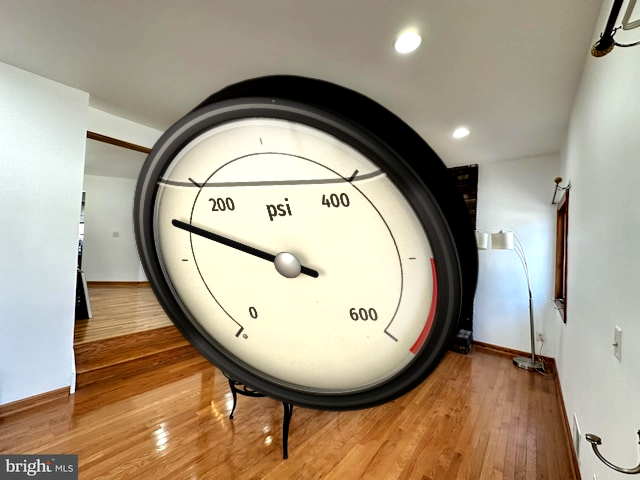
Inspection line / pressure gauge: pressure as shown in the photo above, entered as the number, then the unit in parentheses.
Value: 150 (psi)
